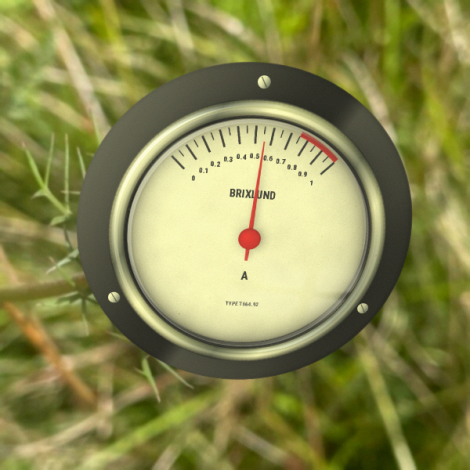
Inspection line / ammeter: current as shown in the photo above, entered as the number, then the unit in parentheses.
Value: 0.55 (A)
